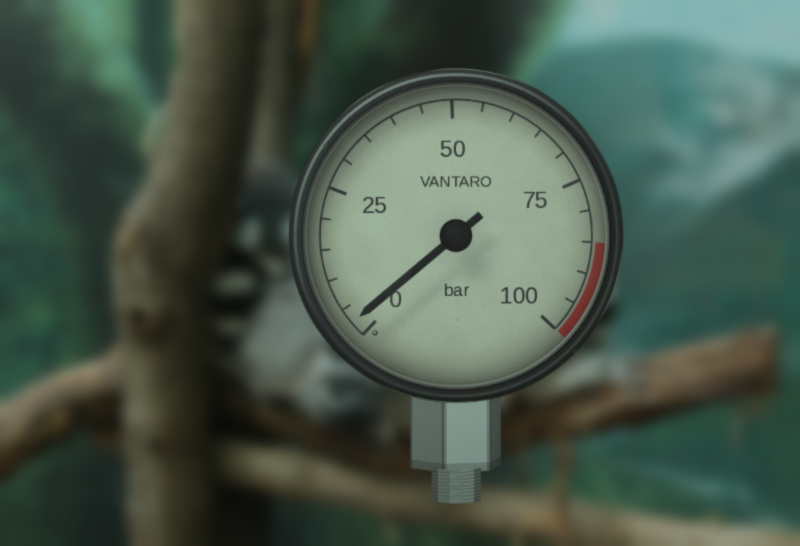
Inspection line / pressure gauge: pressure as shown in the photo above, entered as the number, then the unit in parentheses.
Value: 2.5 (bar)
